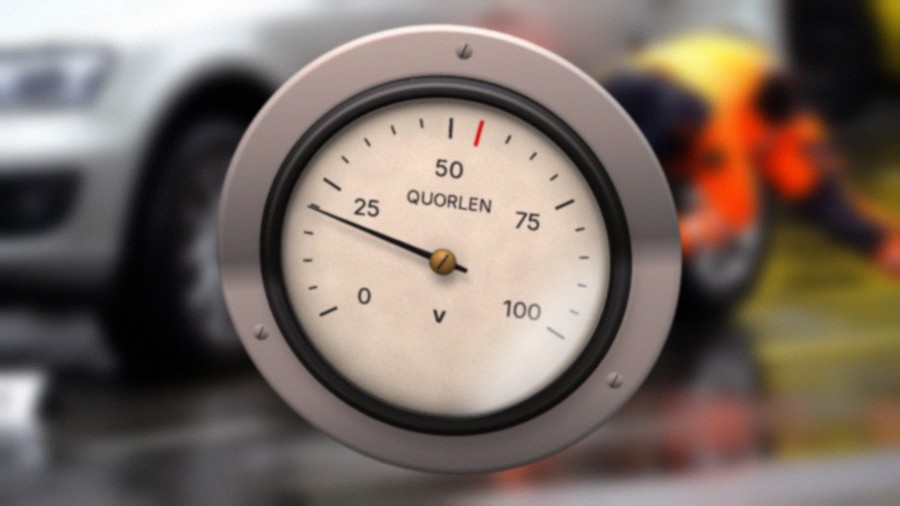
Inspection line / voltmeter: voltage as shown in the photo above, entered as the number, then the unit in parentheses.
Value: 20 (V)
